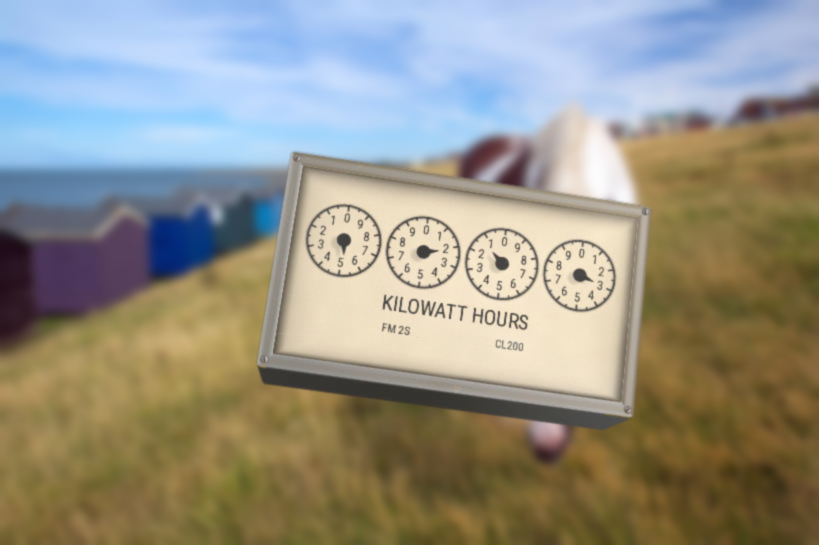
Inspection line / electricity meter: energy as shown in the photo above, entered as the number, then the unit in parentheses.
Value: 5213 (kWh)
